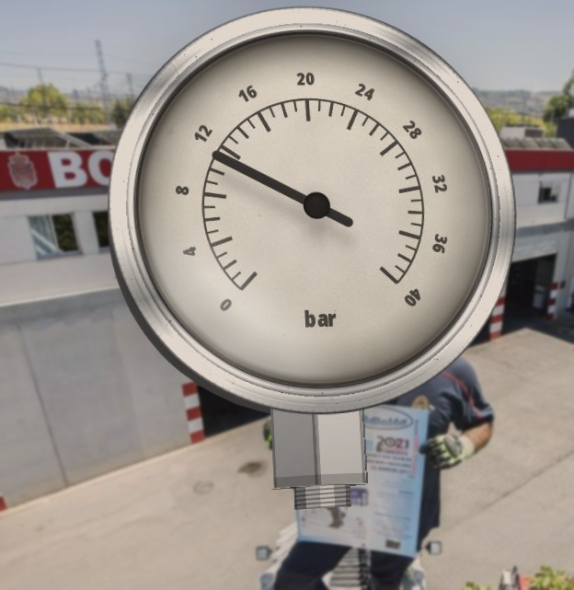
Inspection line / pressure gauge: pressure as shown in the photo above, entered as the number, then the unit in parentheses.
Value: 11 (bar)
